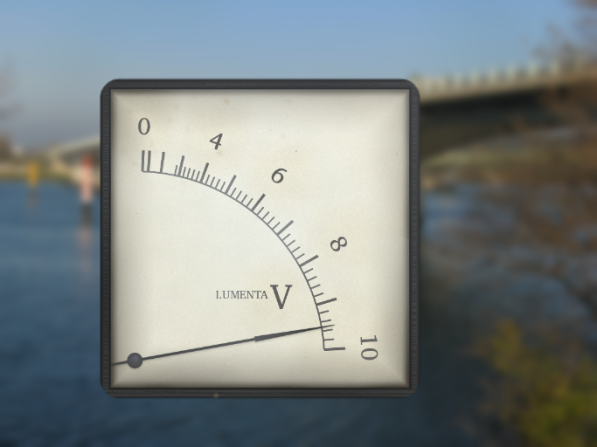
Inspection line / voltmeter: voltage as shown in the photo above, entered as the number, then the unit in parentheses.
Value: 9.5 (V)
